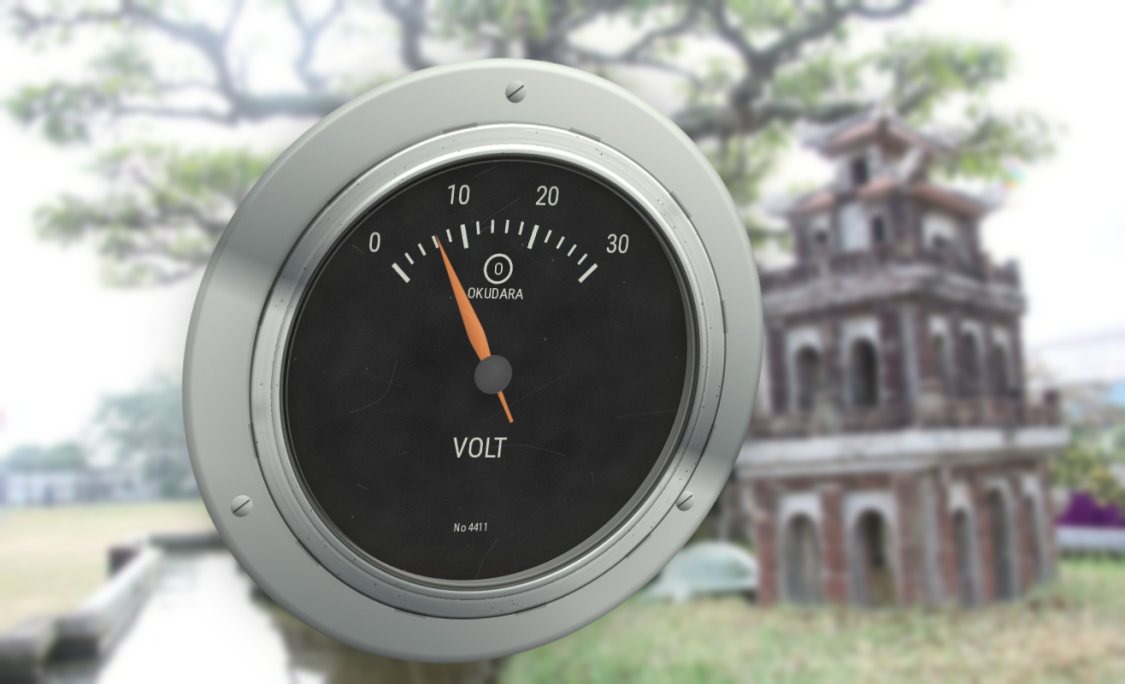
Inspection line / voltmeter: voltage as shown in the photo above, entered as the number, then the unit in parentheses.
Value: 6 (V)
